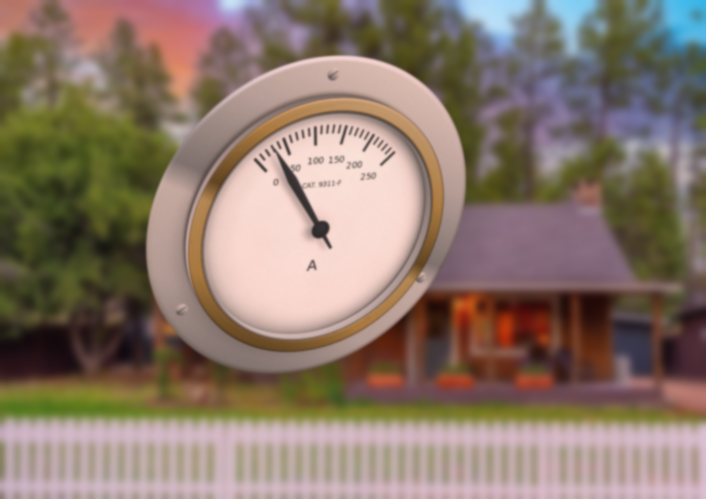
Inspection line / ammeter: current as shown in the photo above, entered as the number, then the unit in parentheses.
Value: 30 (A)
